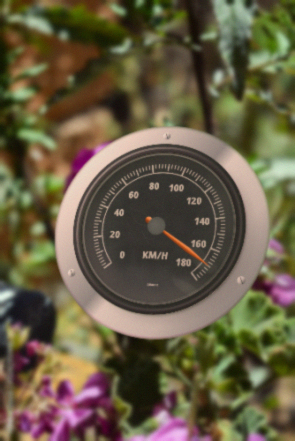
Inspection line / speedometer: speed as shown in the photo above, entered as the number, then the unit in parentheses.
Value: 170 (km/h)
